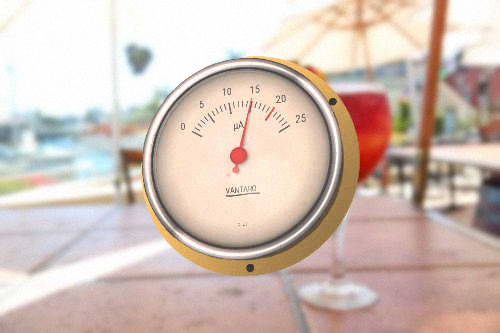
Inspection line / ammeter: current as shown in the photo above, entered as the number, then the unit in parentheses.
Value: 15 (µA)
